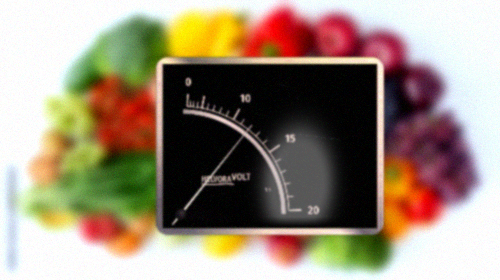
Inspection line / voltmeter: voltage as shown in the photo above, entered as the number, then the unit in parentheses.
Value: 12 (V)
